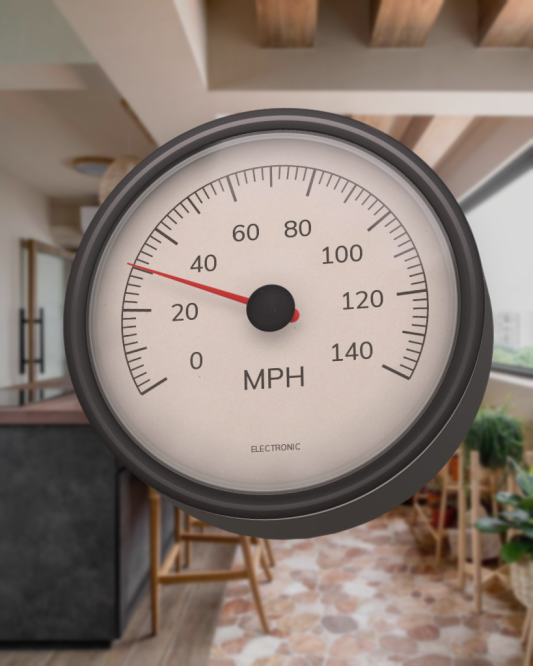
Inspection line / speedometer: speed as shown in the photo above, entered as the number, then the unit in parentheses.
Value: 30 (mph)
